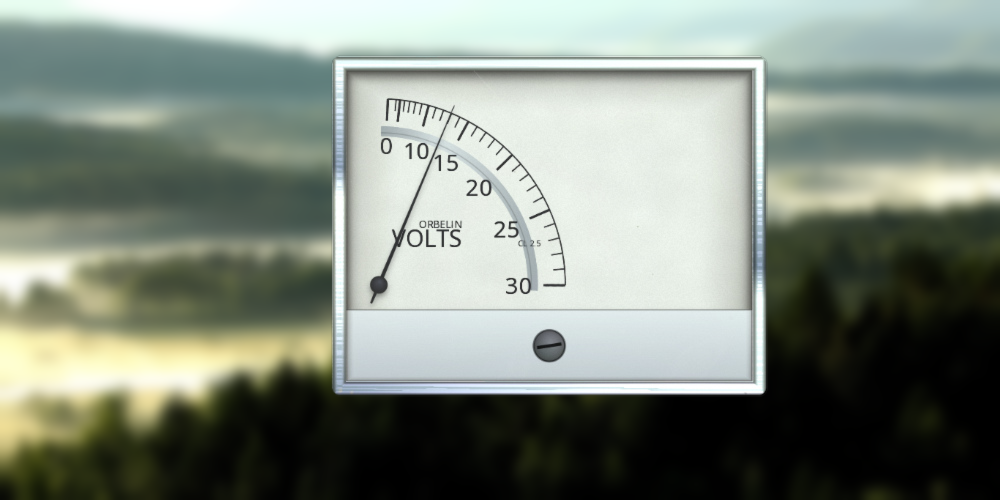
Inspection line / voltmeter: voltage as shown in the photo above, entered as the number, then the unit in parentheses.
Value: 13 (V)
